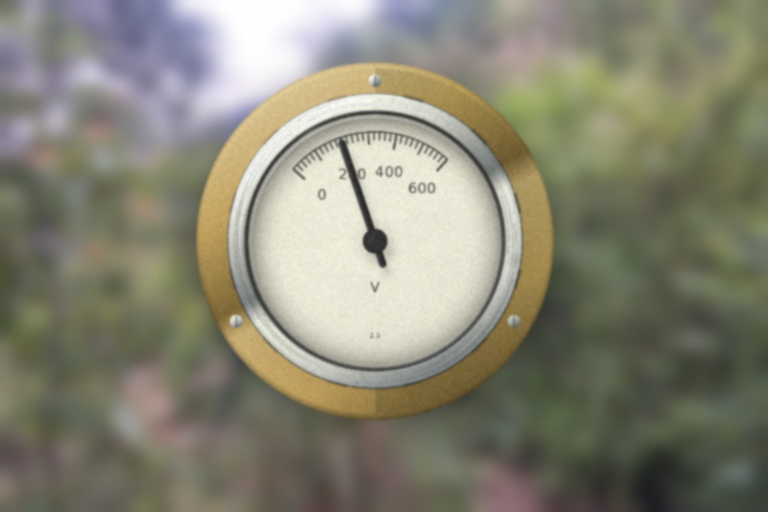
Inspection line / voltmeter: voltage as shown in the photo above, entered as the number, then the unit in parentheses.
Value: 200 (V)
